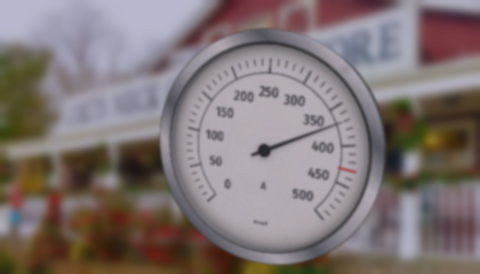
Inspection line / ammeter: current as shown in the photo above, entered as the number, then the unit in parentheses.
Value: 370 (A)
